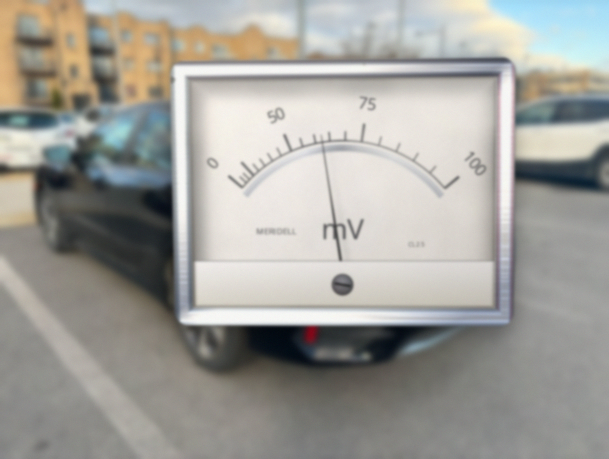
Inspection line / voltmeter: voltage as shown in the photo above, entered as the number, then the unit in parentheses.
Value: 62.5 (mV)
